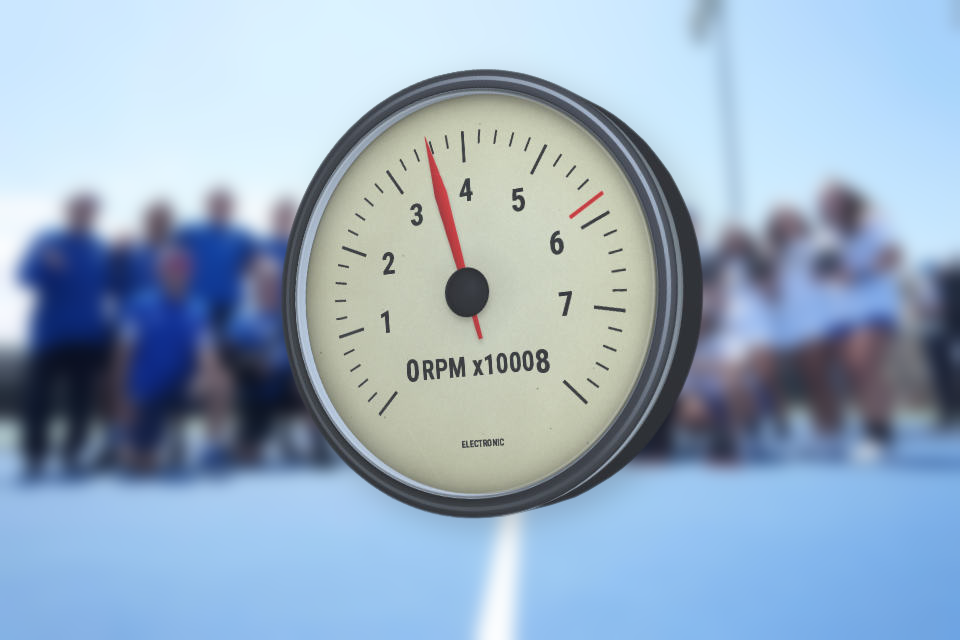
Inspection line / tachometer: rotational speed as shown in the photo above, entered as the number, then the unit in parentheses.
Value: 3600 (rpm)
